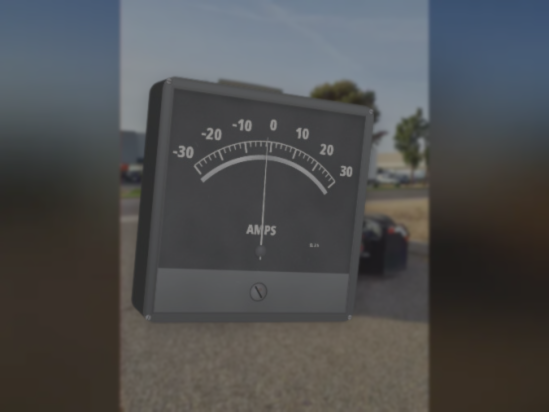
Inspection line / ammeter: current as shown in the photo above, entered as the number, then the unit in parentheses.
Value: -2 (A)
